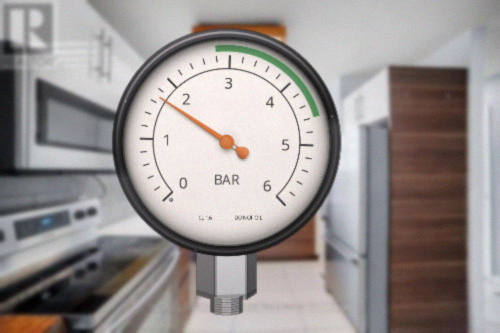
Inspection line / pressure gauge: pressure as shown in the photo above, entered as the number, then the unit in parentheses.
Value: 1.7 (bar)
